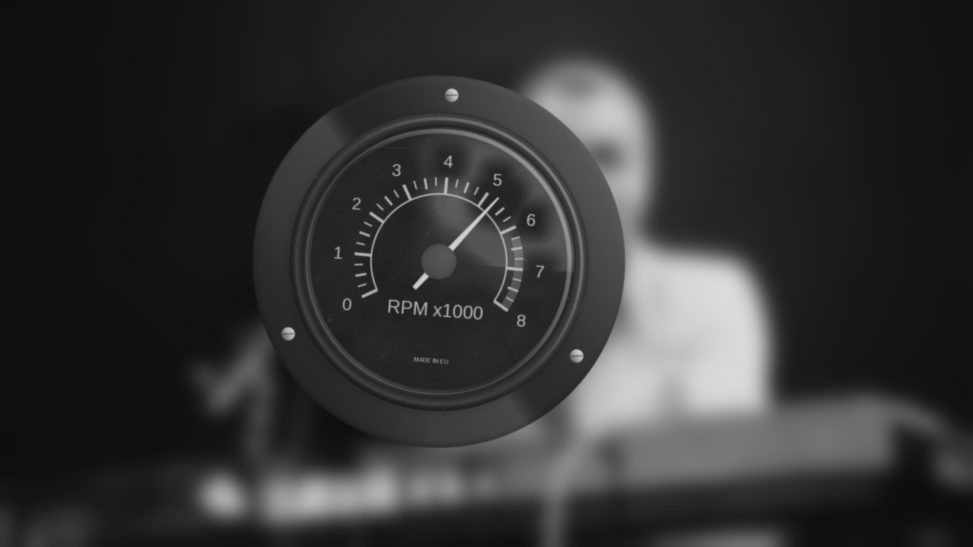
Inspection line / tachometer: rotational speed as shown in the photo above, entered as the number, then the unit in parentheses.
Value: 5250 (rpm)
